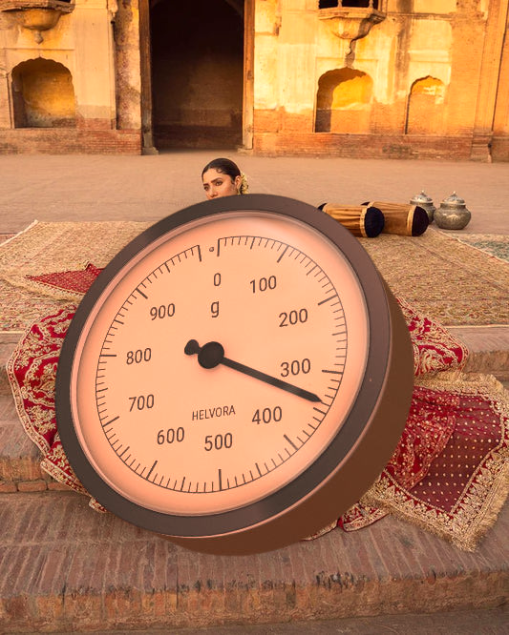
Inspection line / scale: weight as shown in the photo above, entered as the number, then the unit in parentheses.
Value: 340 (g)
